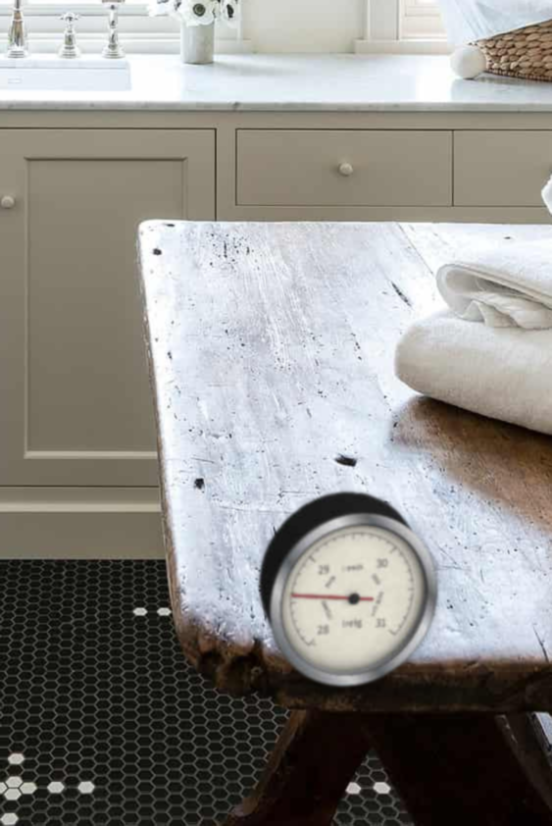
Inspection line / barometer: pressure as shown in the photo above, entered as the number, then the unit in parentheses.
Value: 28.6 (inHg)
